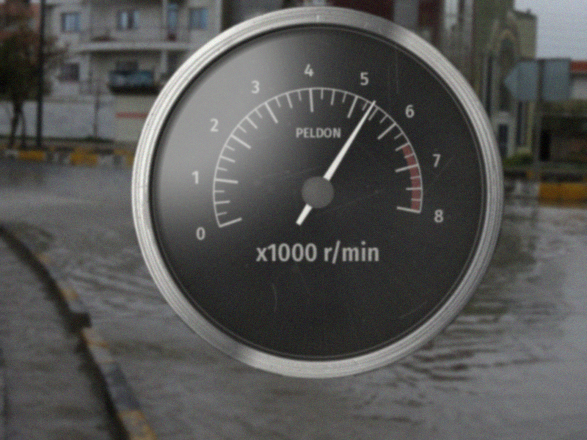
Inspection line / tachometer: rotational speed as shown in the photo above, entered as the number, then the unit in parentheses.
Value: 5375 (rpm)
